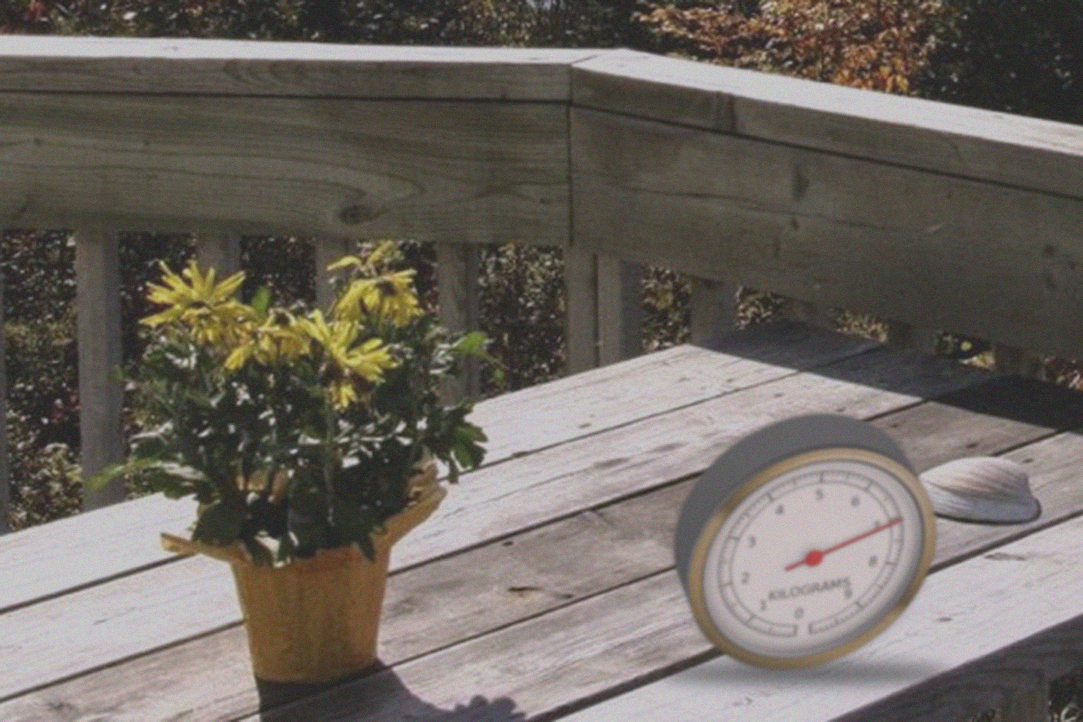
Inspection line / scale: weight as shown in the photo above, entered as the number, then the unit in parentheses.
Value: 7 (kg)
